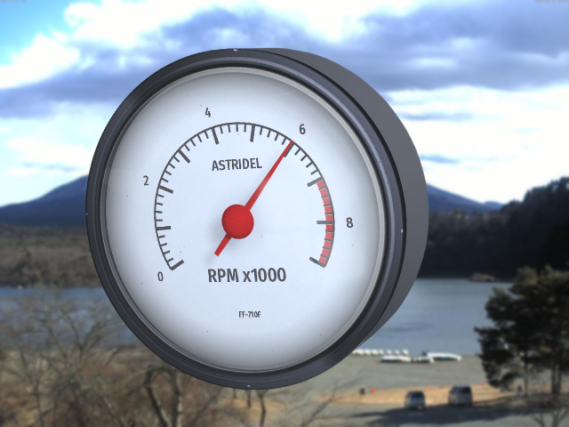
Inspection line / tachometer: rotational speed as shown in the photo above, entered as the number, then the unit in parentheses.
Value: 6000 (rpm)
